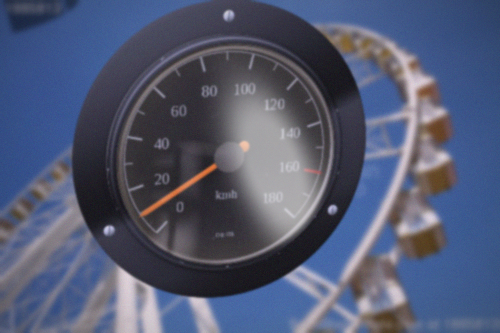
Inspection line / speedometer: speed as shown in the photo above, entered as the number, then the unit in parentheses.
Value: 10 (km/h)
